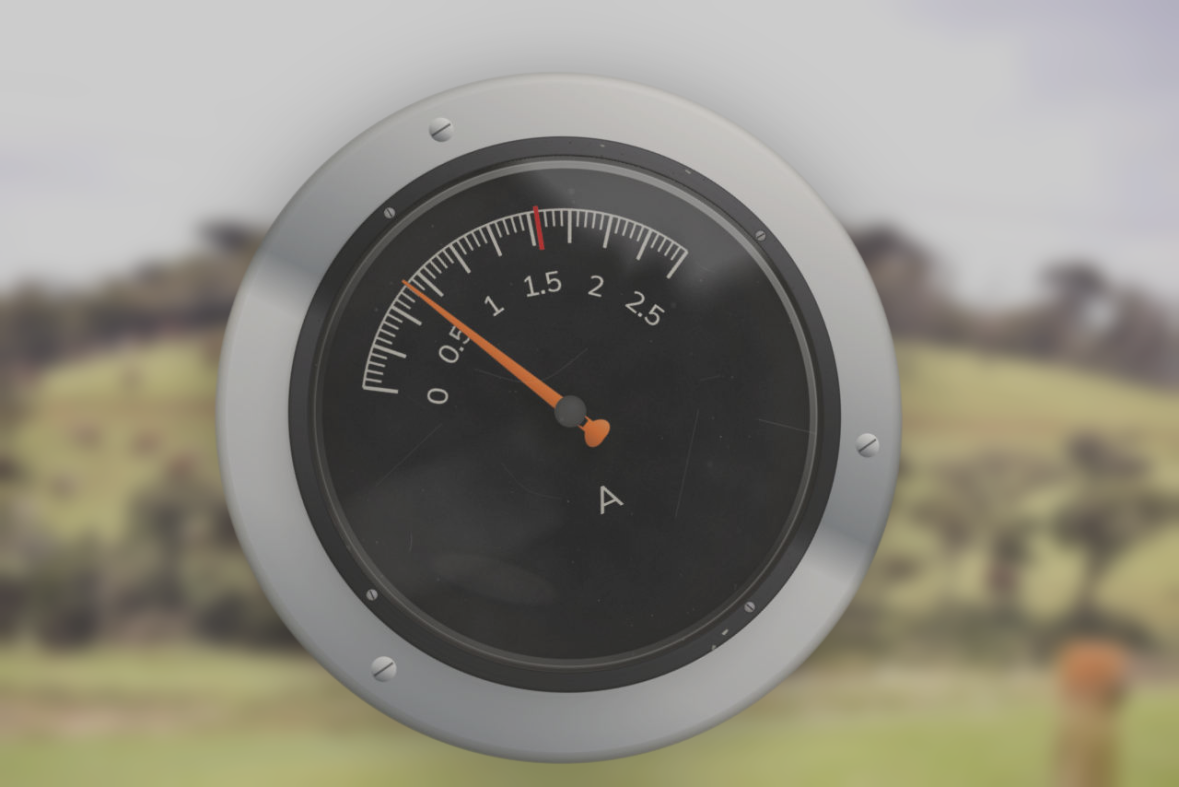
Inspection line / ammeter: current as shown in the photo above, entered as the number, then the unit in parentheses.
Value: 0.65 (A)
